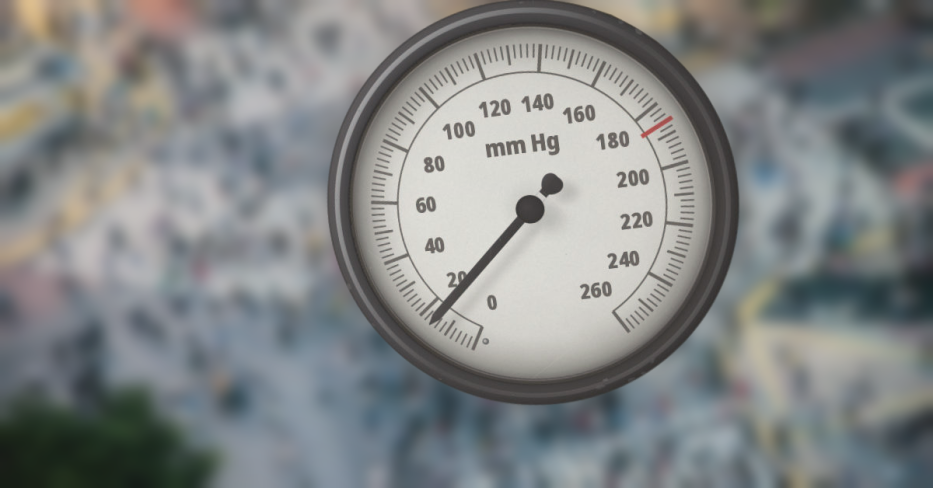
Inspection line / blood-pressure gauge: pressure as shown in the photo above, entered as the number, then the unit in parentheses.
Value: 16 (mmHg)
